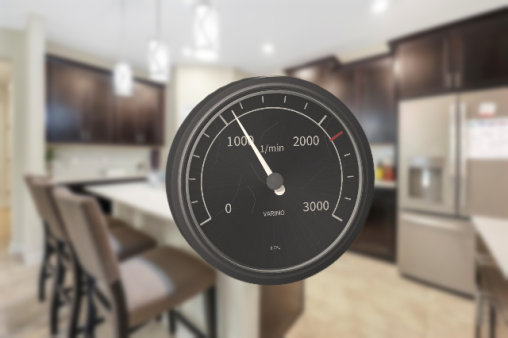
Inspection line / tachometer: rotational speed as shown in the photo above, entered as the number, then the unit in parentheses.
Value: 1100 (rpm)
